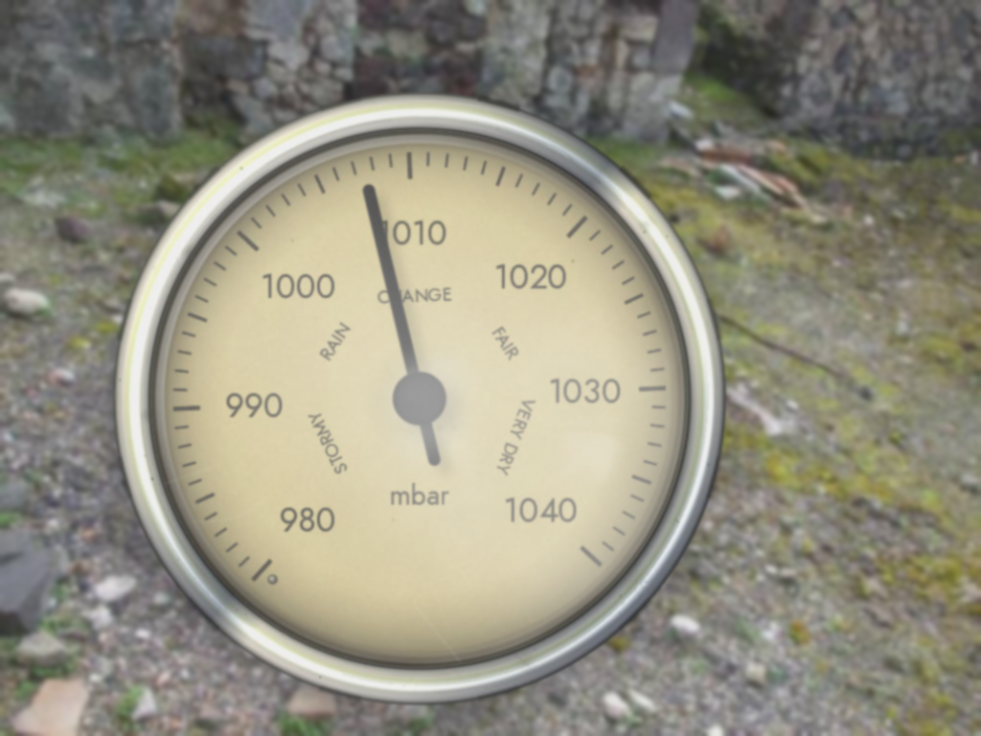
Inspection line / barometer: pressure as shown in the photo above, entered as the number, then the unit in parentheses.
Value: 1007.5 (mbar)
